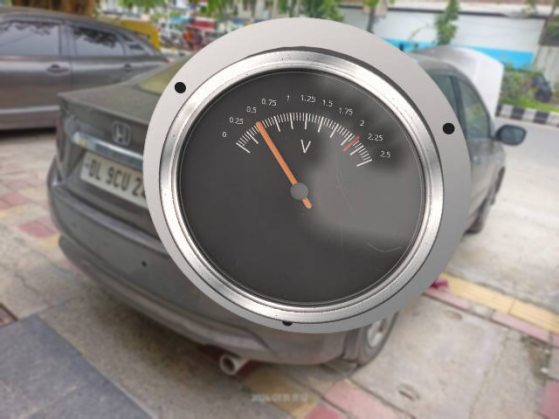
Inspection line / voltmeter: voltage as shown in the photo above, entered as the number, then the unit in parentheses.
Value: 0.5 (V)
